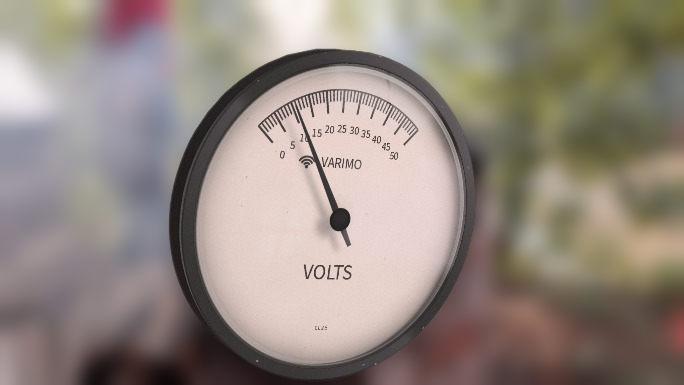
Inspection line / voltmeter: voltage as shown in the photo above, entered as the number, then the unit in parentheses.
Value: 10 (V)
